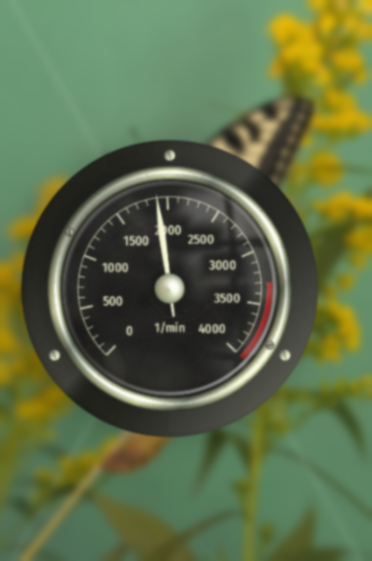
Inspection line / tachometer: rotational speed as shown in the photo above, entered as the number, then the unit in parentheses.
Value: 1900 (rpm)
